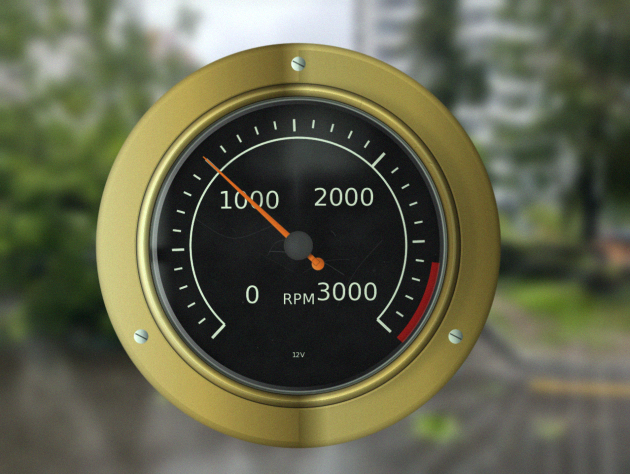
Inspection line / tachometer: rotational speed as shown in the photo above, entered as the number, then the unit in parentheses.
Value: 1000 (rpm)
